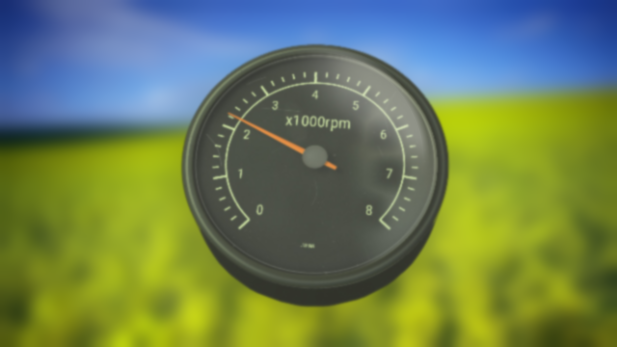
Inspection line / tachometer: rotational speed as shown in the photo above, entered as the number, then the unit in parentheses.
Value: 2200 (rpm)
